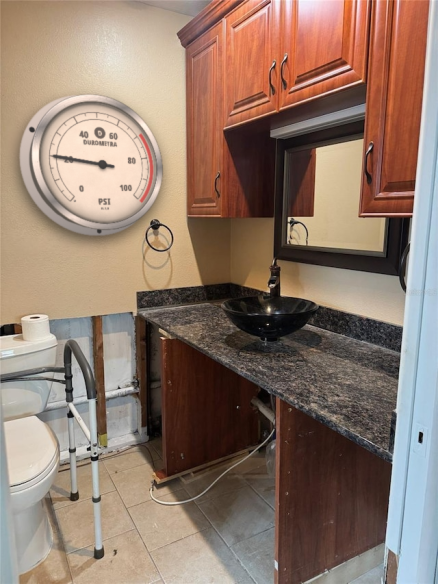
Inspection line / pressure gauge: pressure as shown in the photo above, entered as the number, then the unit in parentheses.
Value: 20 (psi)
